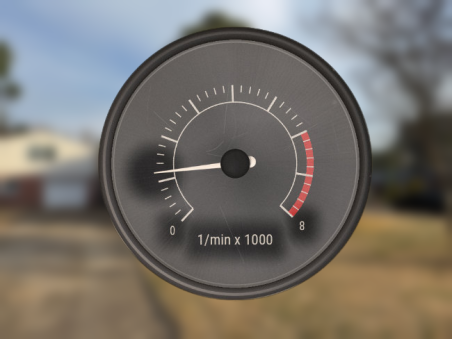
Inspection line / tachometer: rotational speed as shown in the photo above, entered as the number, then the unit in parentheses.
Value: 1200 (rpm)
